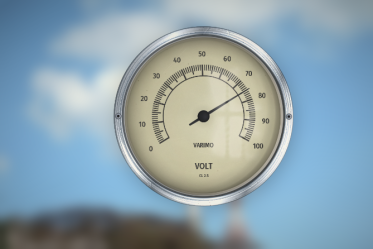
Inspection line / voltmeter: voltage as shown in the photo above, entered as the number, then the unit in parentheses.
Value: 75 (V)
